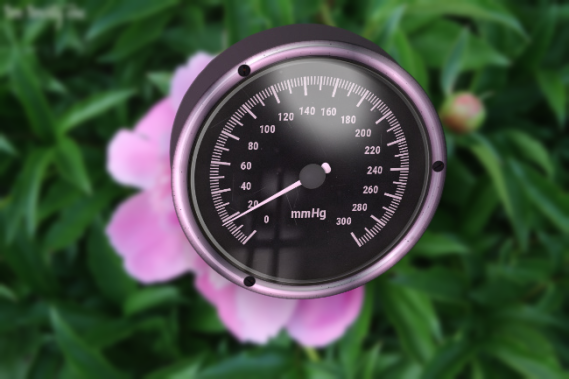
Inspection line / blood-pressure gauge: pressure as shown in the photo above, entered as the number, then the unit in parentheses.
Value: 20 (mmHg)
